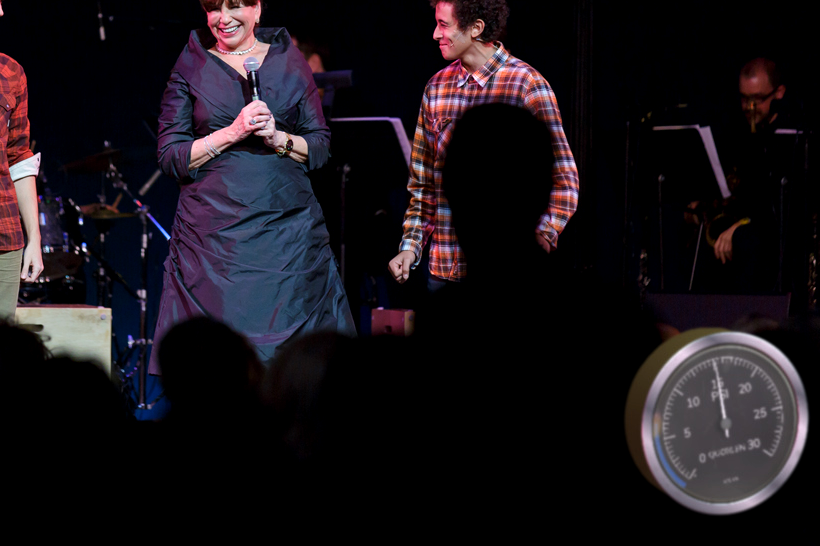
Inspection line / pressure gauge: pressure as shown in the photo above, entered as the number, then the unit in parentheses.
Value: 15 (psi)
